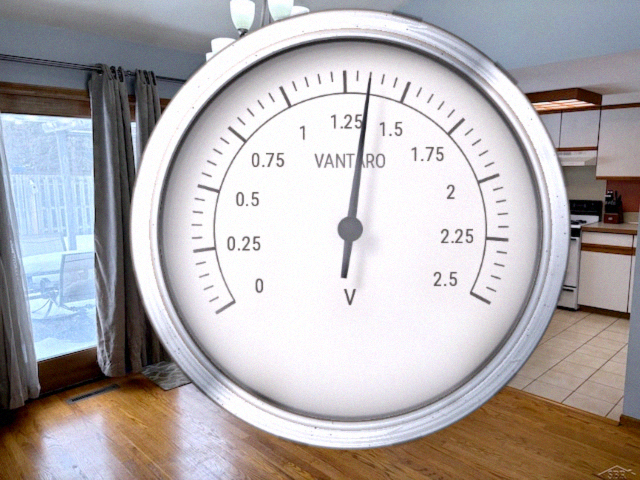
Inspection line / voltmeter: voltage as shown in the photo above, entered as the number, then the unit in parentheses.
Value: 1.35 (V)
